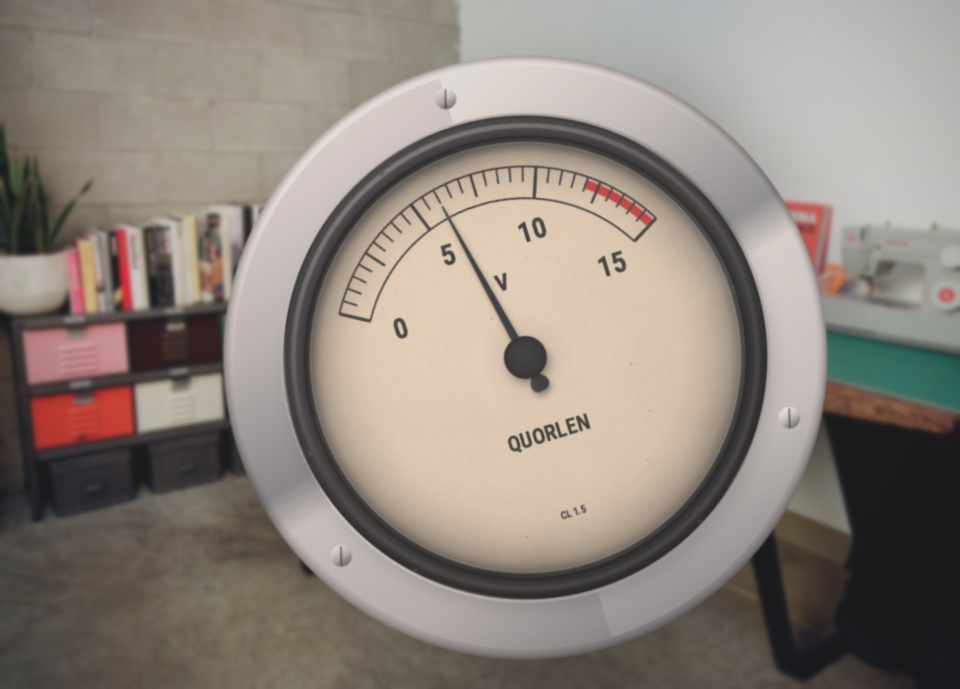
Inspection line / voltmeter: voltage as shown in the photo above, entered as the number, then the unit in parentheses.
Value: 6 (V)
